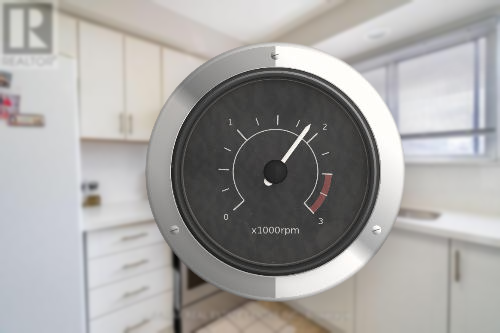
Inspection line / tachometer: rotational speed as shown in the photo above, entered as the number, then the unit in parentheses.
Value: 1875 (rpm)
